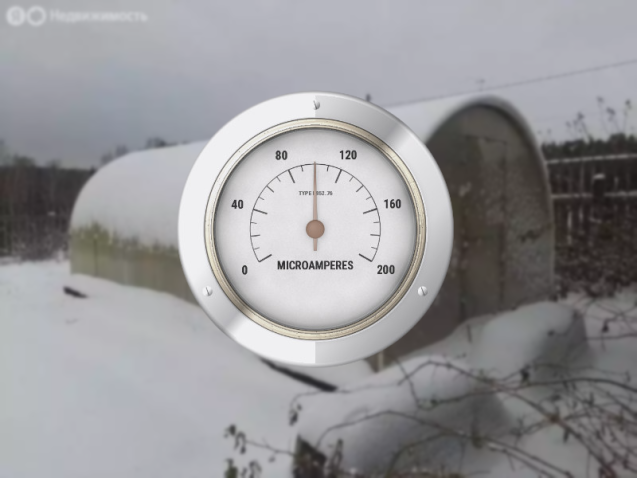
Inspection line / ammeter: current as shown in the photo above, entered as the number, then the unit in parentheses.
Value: 100 (µA)
